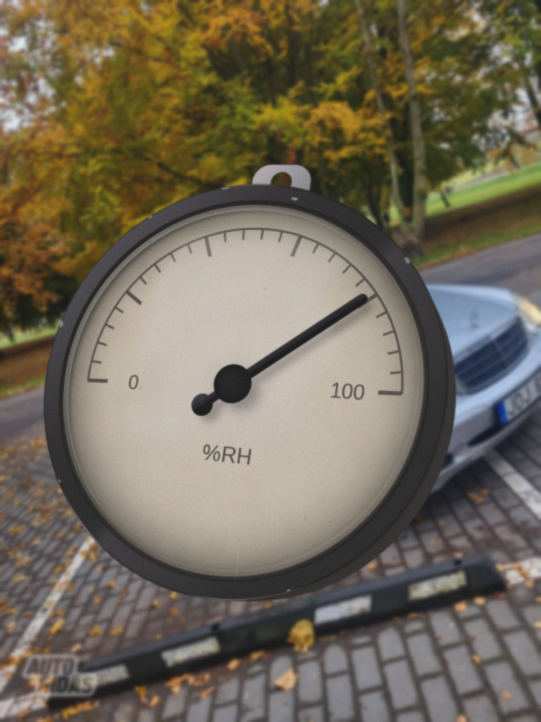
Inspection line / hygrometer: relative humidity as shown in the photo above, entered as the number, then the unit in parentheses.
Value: 80 (%)
